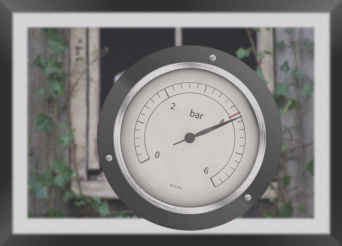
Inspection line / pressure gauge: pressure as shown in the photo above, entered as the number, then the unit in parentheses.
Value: 4.1 (bar)
